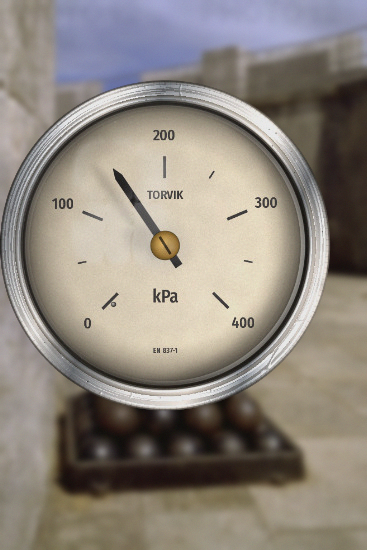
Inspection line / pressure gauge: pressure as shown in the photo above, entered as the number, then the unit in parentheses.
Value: 150 (kPa)
